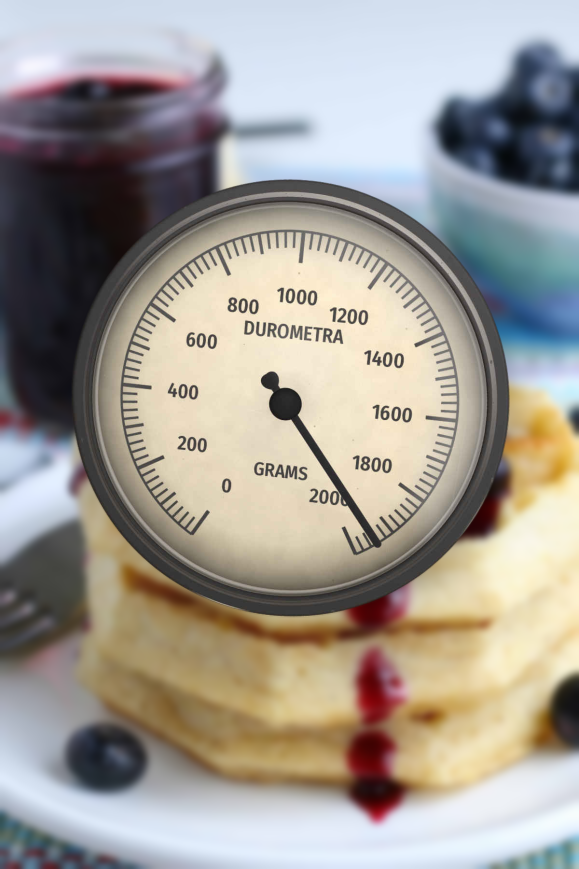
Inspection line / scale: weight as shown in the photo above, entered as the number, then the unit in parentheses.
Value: 1940 (g)
